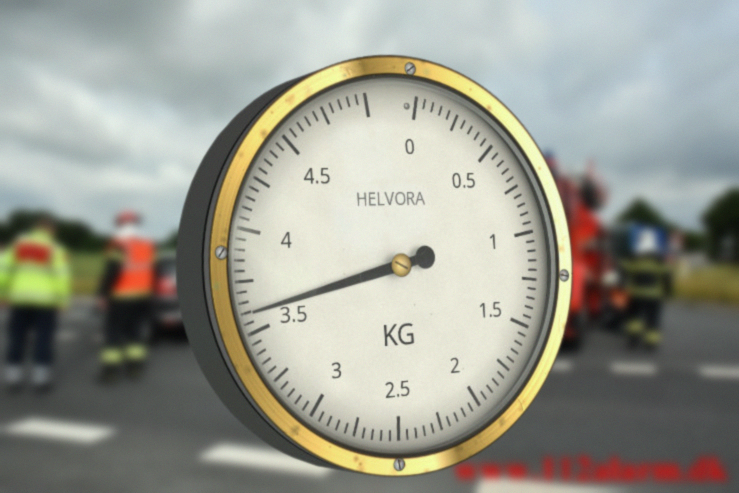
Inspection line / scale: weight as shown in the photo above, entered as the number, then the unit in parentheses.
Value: 3.6 (kg)
